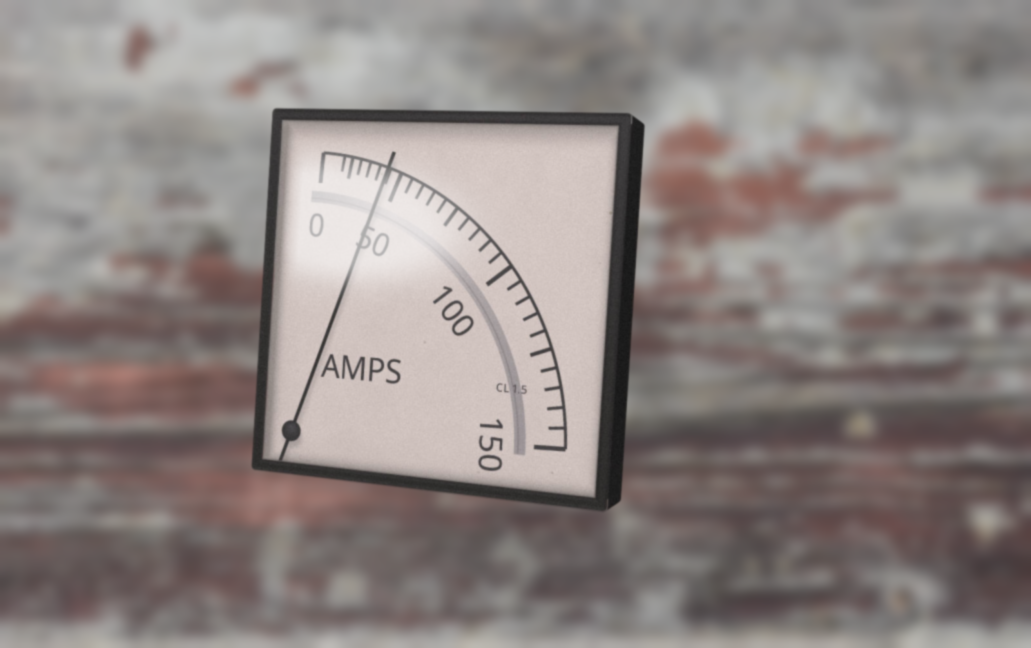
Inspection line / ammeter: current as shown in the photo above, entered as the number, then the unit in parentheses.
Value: 45 (A)
